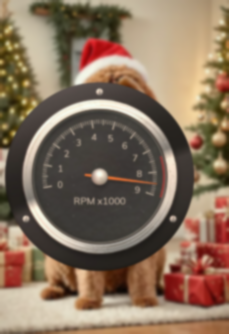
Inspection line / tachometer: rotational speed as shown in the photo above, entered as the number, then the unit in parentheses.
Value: 8500 (rpm)
